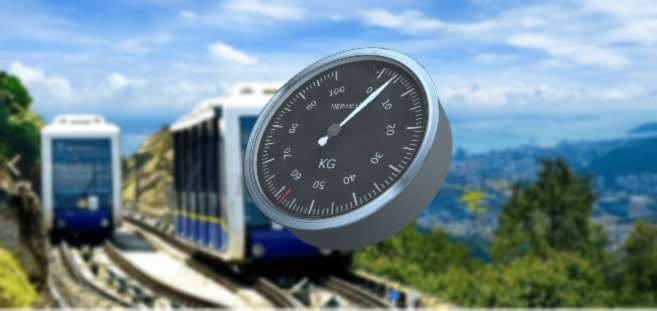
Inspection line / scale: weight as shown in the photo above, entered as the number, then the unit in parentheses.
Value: 5 (kg)
